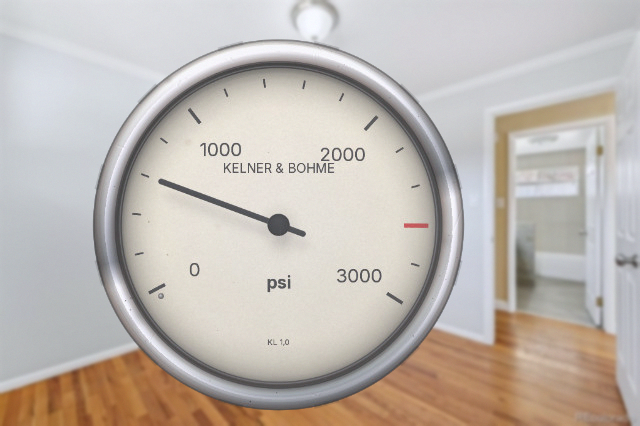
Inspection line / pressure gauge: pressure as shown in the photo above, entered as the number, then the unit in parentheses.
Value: 600 (psi)
